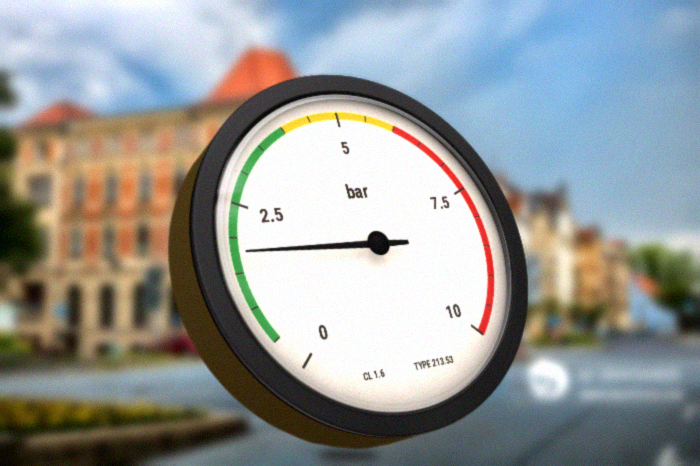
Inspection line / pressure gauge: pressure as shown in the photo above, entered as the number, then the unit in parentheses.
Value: 1.75 (bar)
